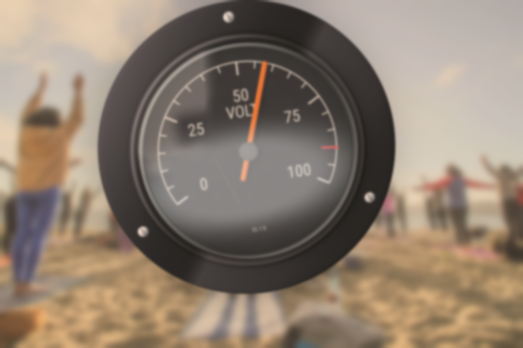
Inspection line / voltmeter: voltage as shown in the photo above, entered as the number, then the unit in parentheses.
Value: 57.5 (V)
